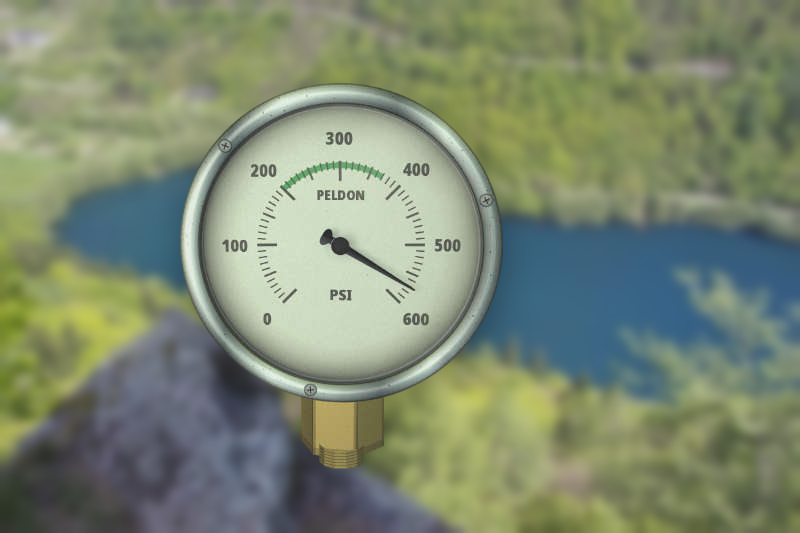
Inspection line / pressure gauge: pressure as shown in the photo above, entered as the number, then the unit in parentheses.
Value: 570 (psi)
